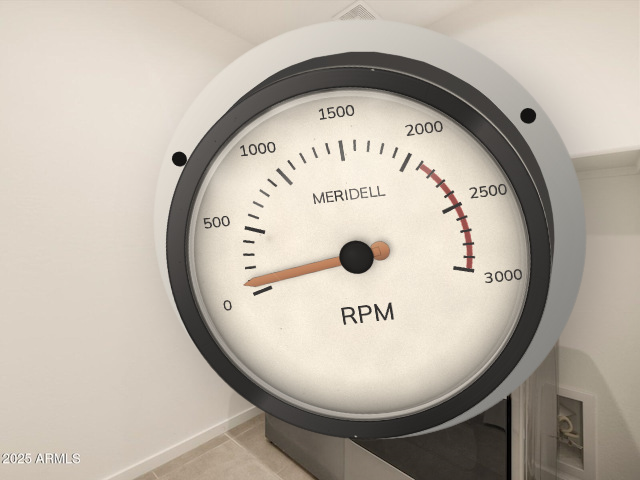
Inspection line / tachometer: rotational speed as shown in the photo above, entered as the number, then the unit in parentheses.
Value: 100 (rpm)
